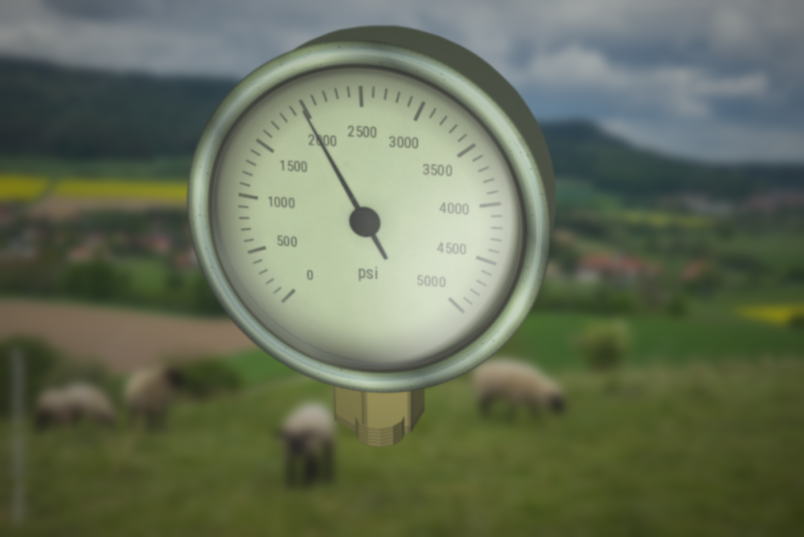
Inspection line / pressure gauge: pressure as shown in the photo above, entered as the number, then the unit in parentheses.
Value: 2000 (psi)
